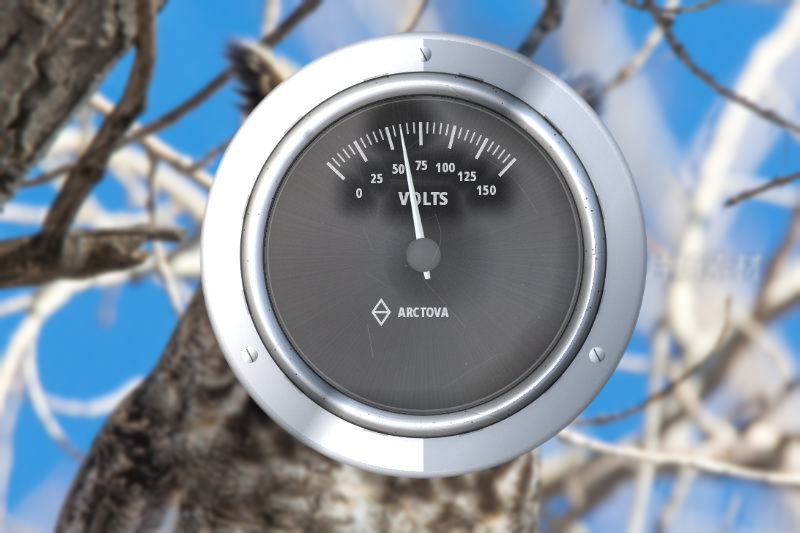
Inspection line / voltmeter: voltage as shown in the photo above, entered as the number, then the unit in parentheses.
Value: 60 (V)
